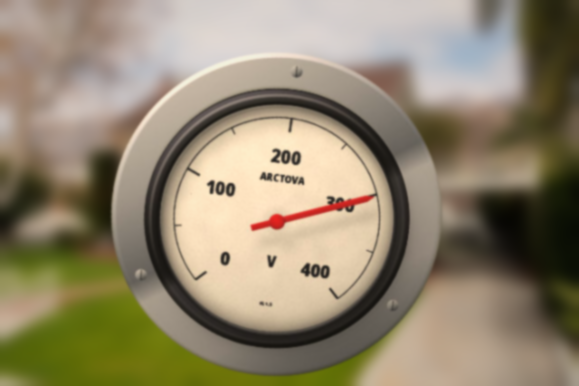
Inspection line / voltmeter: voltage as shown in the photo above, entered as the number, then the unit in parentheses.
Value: 300 (V)
